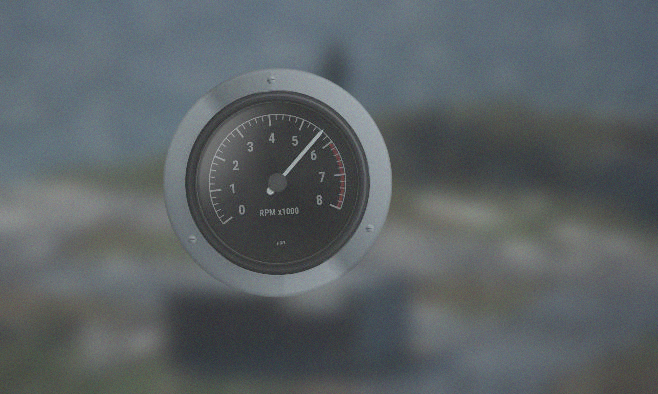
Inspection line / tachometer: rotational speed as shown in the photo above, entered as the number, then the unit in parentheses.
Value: 5600 (rpm)
